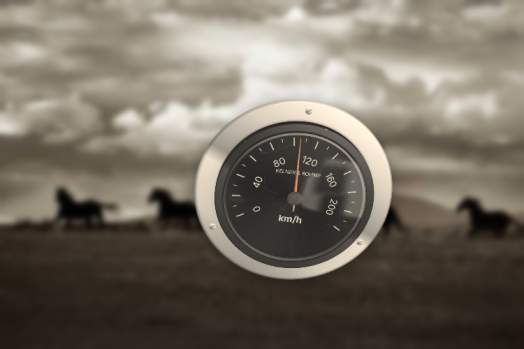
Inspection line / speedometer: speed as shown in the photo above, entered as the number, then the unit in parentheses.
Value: 105 (km/h)
